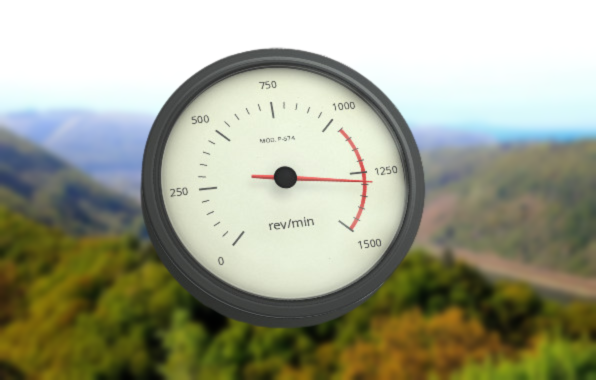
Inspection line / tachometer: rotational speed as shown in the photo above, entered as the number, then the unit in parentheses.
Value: 1300 (rpm)
